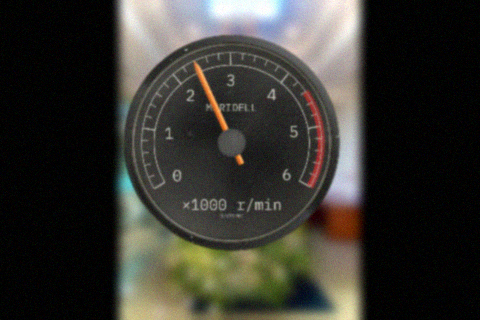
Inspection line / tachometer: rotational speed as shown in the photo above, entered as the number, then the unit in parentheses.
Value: 2400 (rpm)
